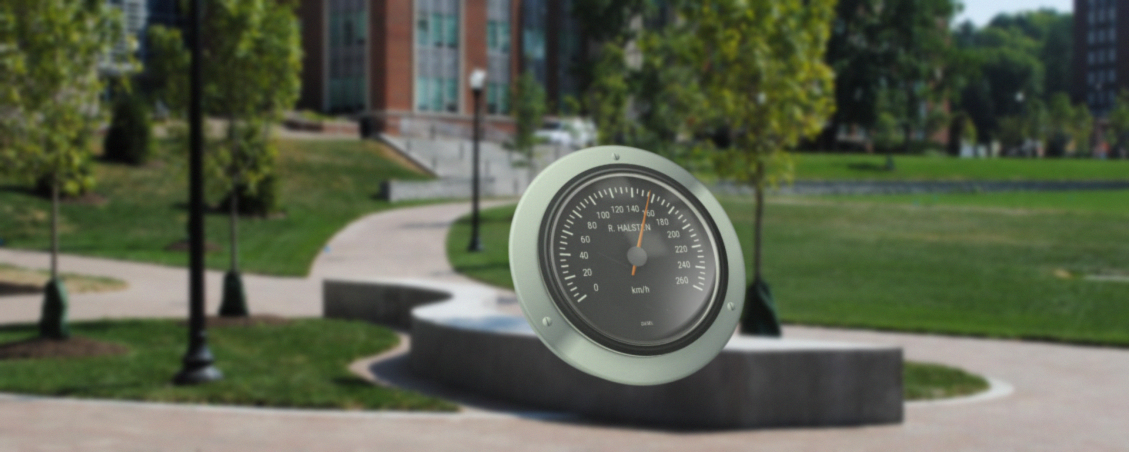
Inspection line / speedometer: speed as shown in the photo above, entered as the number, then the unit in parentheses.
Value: 155 (km/h)
